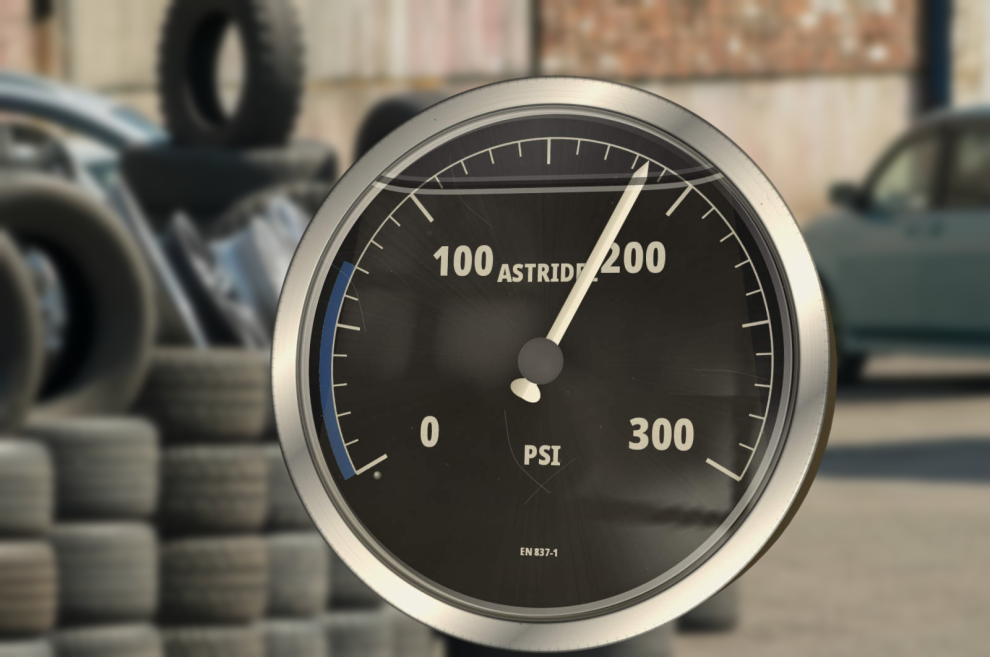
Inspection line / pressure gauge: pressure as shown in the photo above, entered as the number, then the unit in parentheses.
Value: 185 (psi)
